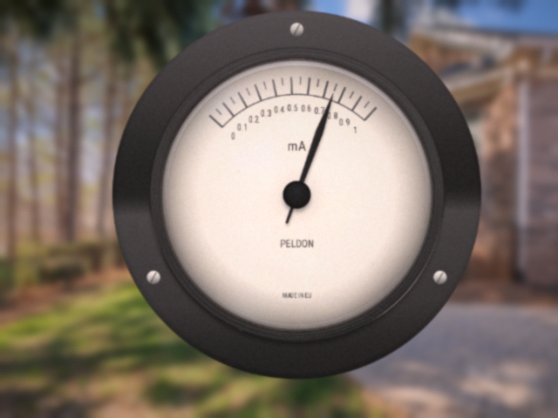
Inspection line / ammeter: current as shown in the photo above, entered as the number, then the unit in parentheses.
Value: 0.75 (mA)
